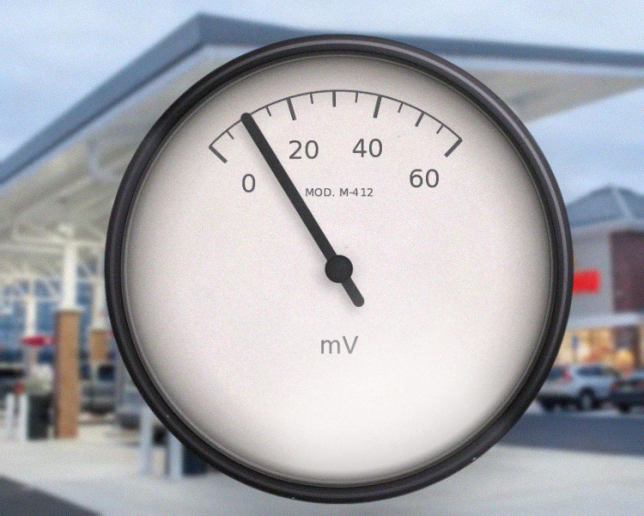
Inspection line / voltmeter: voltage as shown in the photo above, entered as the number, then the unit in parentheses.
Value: 10 (mV)
